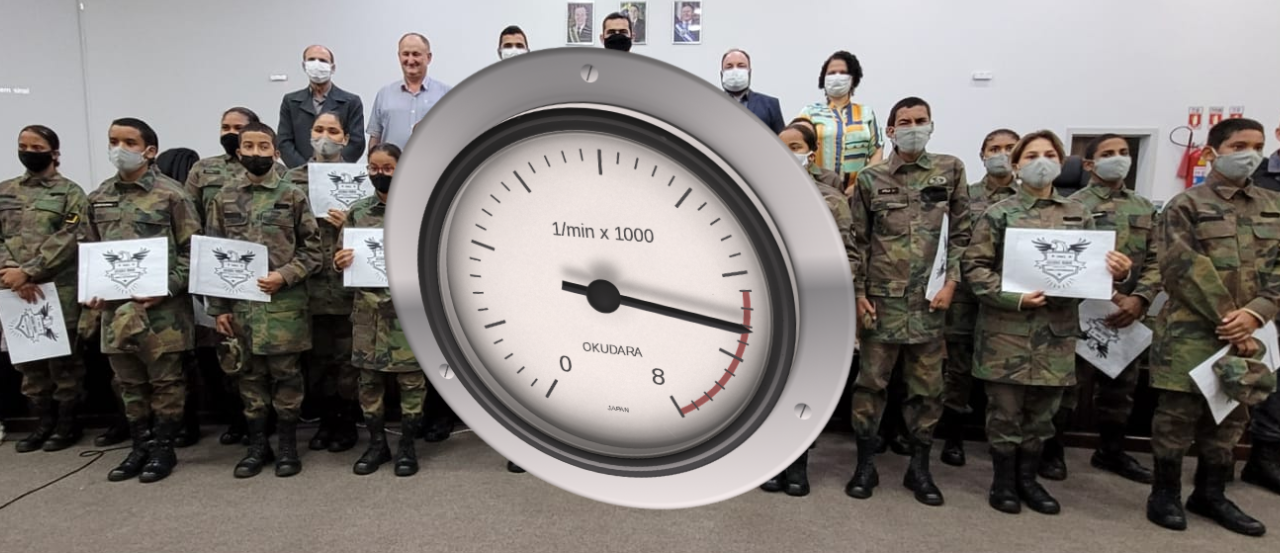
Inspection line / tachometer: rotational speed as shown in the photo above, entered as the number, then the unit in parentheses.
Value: 6600 (rpm)
